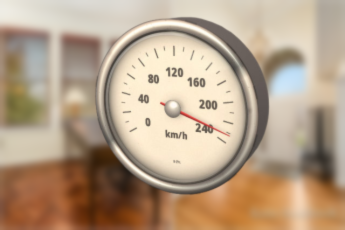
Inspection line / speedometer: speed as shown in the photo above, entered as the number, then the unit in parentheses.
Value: 230 (km/h)
